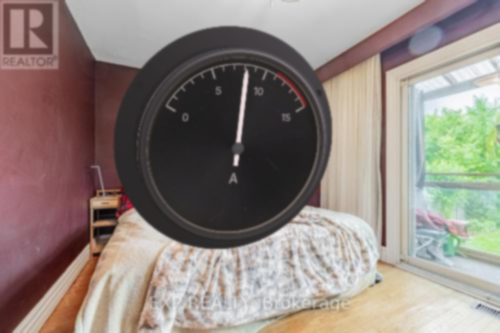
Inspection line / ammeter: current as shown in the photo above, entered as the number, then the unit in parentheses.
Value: 8 (A)
